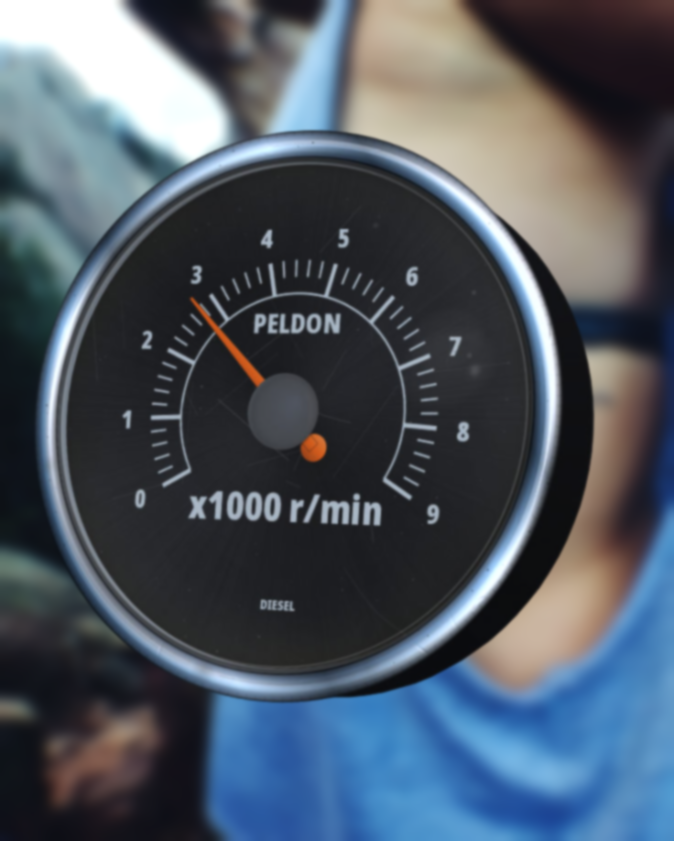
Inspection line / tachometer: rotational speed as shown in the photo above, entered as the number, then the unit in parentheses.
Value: 2800 (rpm)
